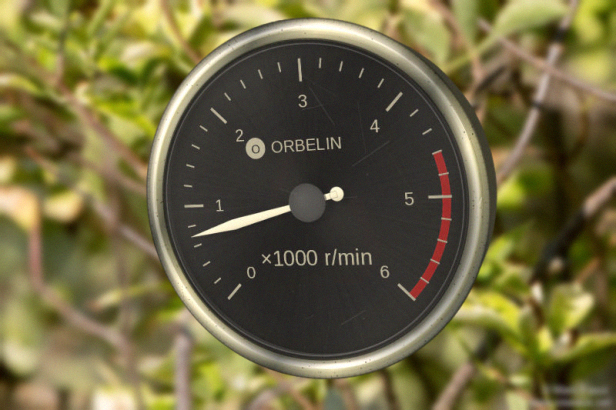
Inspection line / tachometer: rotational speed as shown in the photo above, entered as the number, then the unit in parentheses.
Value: 700 (rpm)
